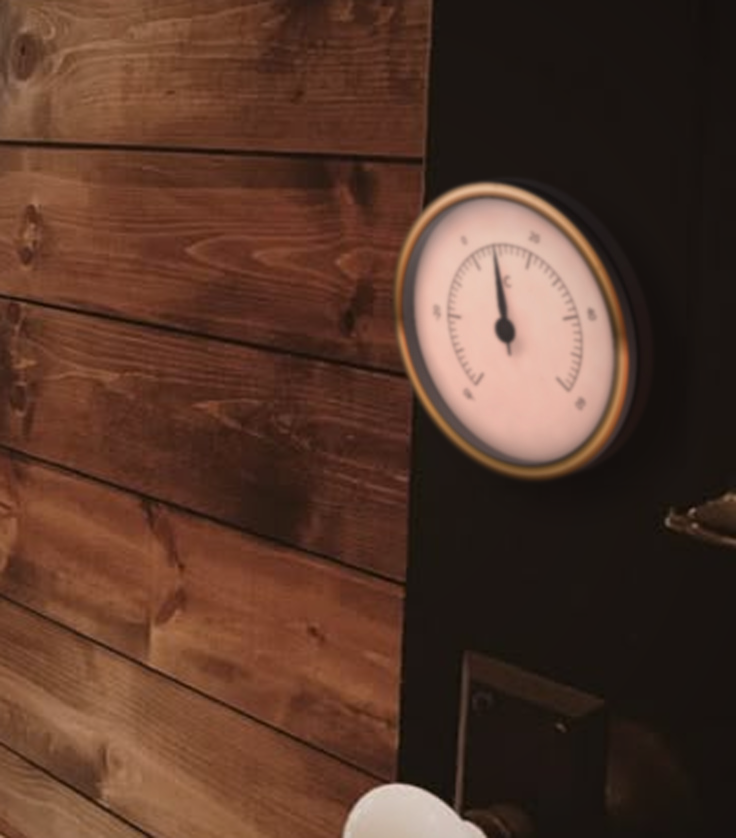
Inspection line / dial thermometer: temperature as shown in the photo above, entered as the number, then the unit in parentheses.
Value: 10 (°C)
